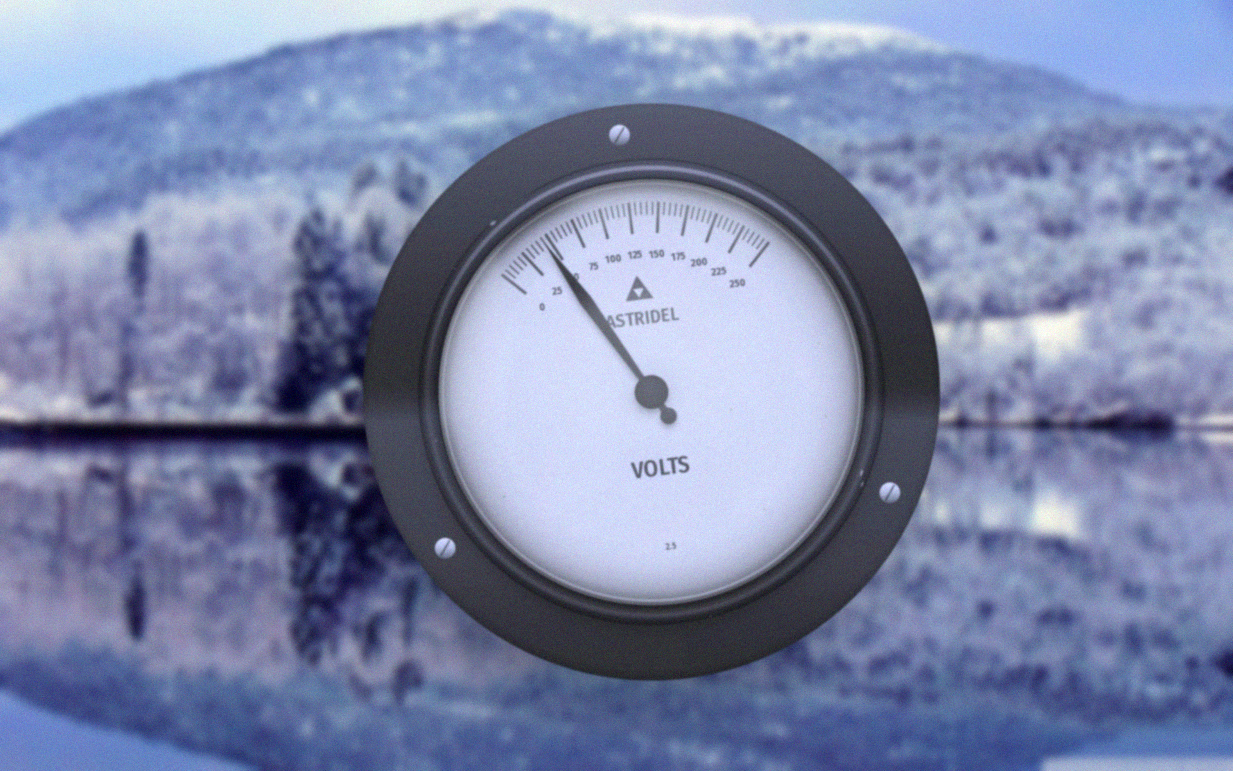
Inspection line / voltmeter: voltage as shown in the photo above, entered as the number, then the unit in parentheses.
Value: 45 (V)
